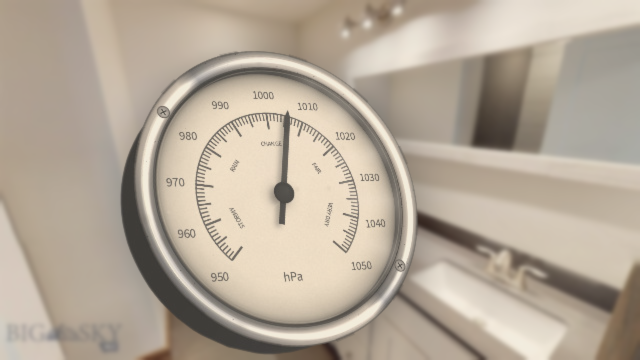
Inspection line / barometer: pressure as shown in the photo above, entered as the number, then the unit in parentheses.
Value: 1005 (hPa)
